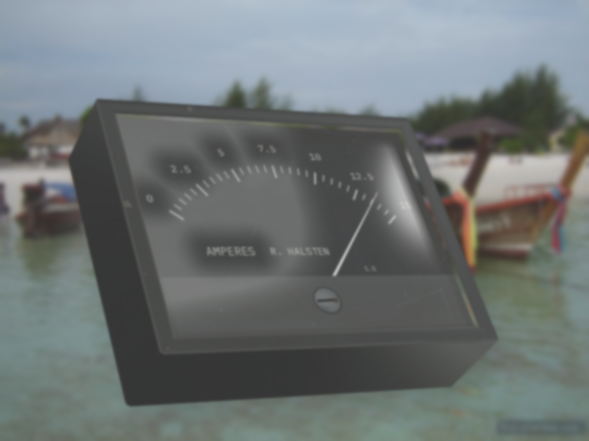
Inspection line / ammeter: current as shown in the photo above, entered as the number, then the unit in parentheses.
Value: 13.5 (A)
